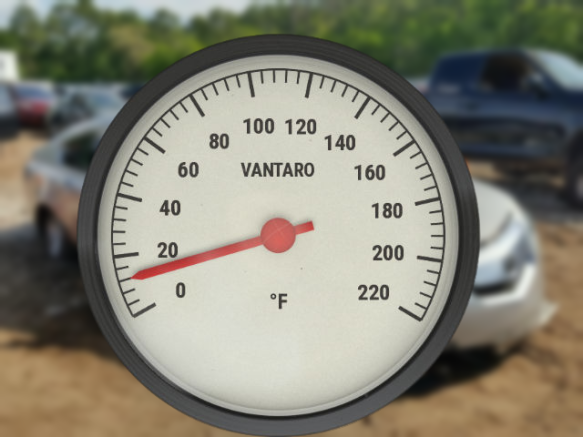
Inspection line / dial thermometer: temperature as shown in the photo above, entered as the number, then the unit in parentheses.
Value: 12 (°F)
